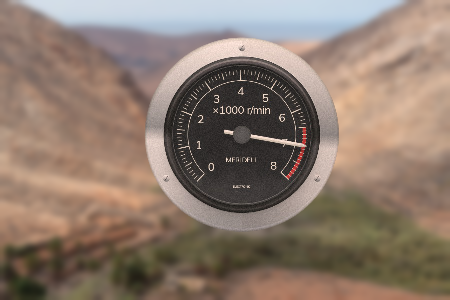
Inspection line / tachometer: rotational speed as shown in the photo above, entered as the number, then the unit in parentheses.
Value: 7000 (rpm)
